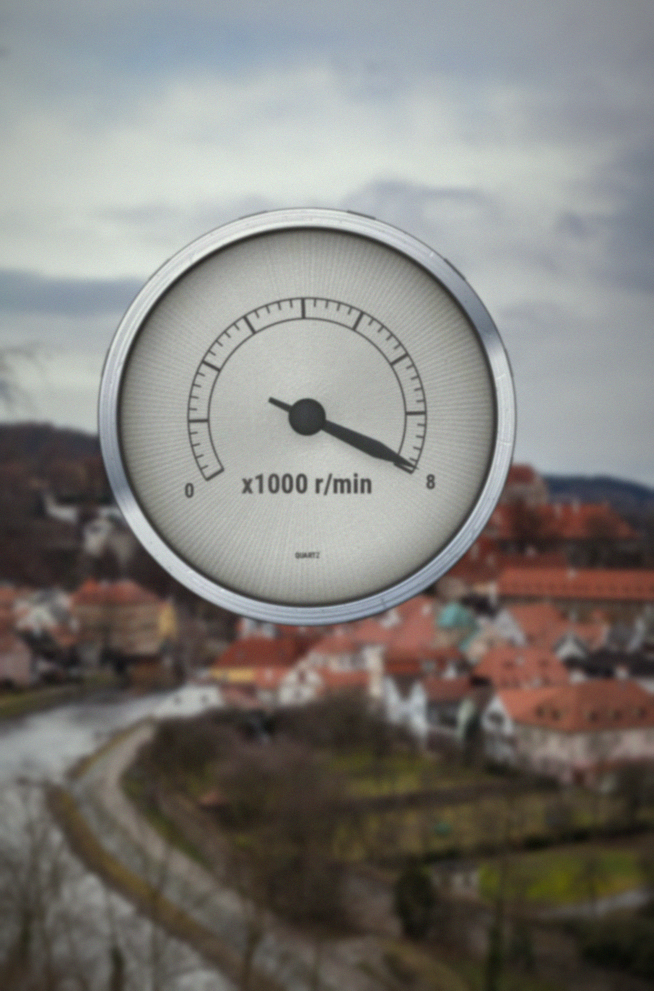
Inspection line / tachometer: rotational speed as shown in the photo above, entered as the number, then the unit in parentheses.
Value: 7900 (rpm)
